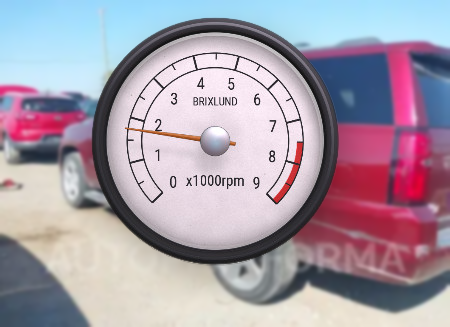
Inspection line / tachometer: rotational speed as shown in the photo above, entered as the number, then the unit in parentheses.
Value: 1750 (rpm)
